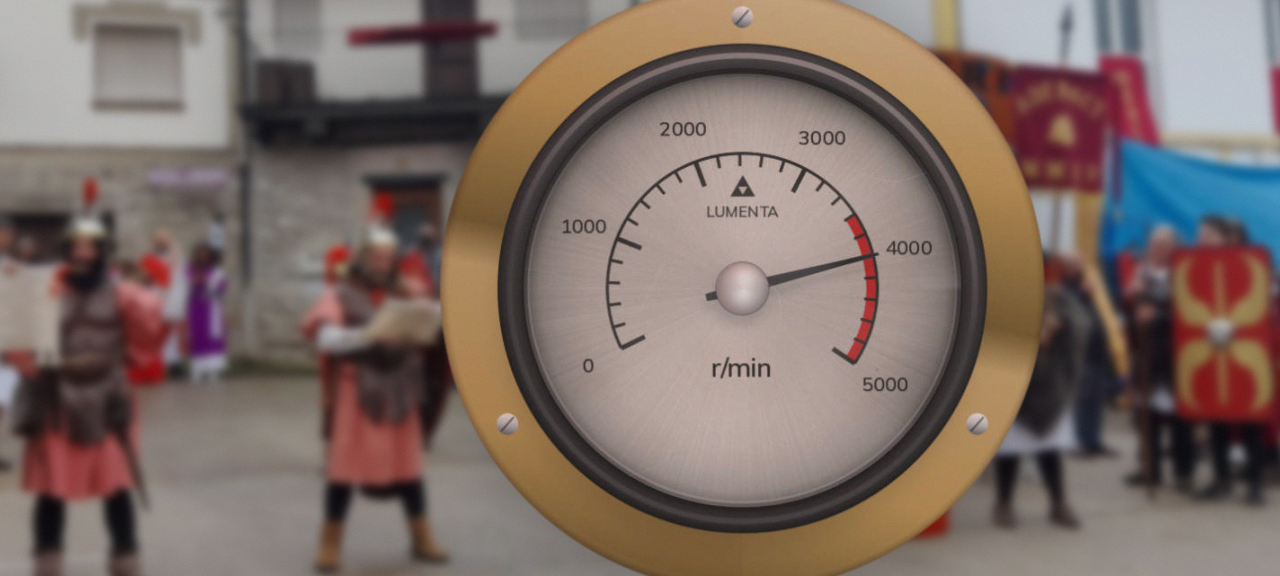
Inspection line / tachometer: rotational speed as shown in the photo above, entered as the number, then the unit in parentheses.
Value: 4000 (rpm)
